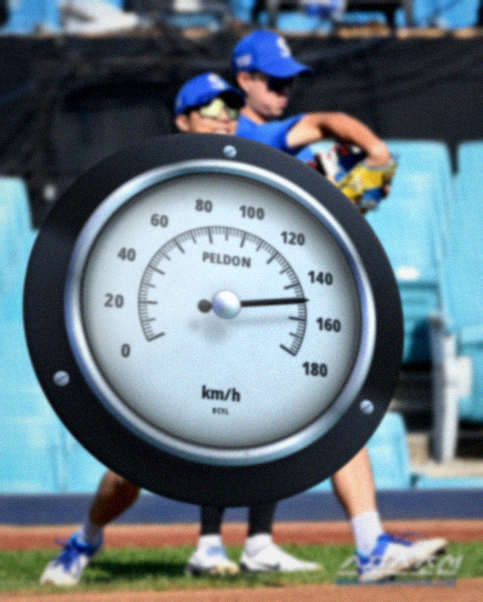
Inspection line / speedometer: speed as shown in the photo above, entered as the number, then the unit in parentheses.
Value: 150 (km/h)
